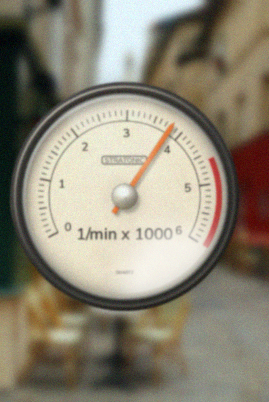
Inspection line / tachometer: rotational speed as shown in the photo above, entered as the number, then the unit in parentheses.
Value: 3800 (rpm)
